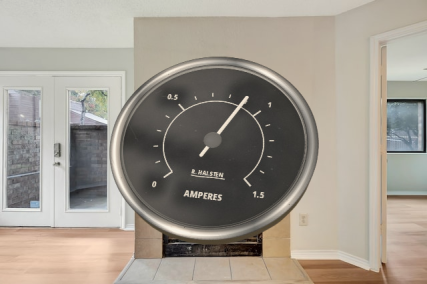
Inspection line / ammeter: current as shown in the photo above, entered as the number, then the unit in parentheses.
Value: 0.9 (A)
